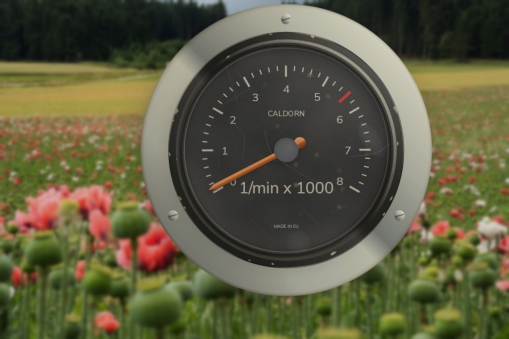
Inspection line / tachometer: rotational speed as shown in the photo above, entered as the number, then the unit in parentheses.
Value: 100 (rpm)
